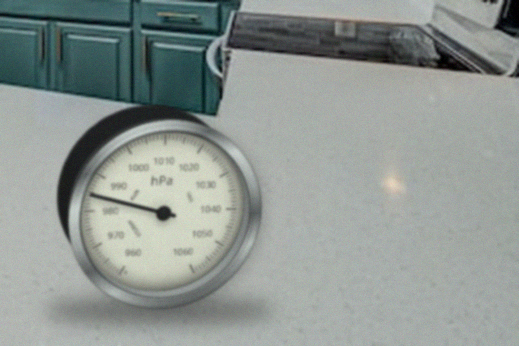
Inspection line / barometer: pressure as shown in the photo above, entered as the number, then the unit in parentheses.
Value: 985 (hPa)
